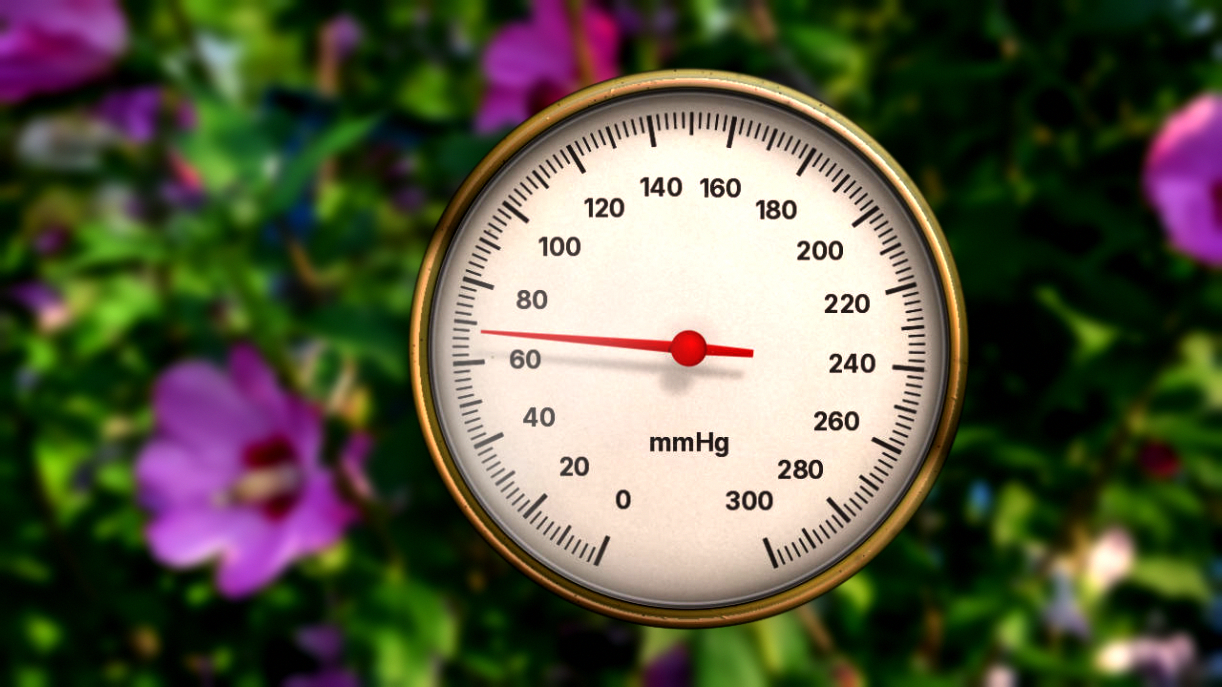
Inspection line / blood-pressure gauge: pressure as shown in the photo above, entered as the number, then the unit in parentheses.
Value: 68 (mmHg)
